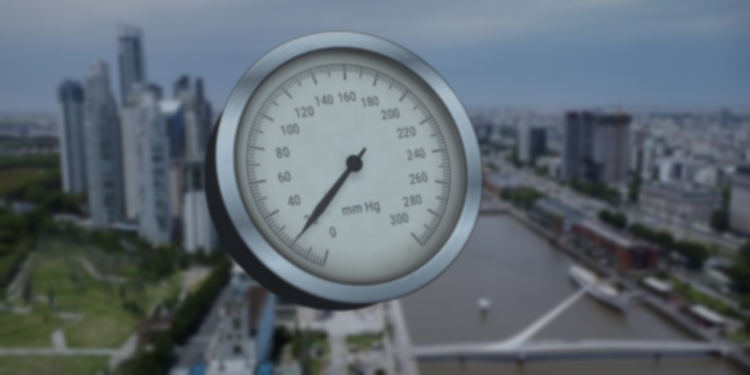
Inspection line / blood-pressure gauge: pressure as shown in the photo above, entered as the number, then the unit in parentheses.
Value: 20 (mmHg)
